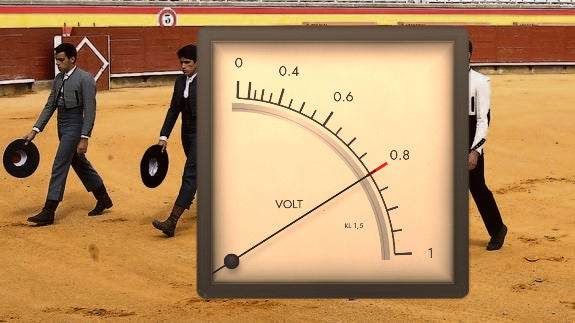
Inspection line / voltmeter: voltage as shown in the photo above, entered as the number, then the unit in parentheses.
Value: 0.8 (V)
